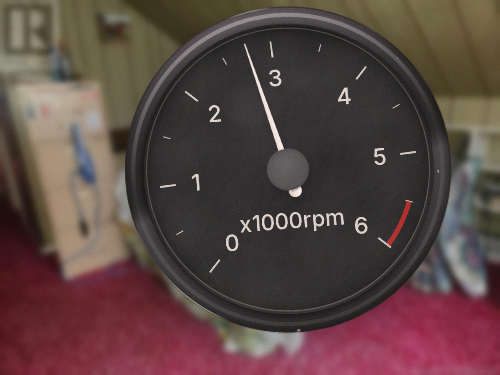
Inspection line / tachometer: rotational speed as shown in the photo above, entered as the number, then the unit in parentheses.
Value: 2750 (rpm)
